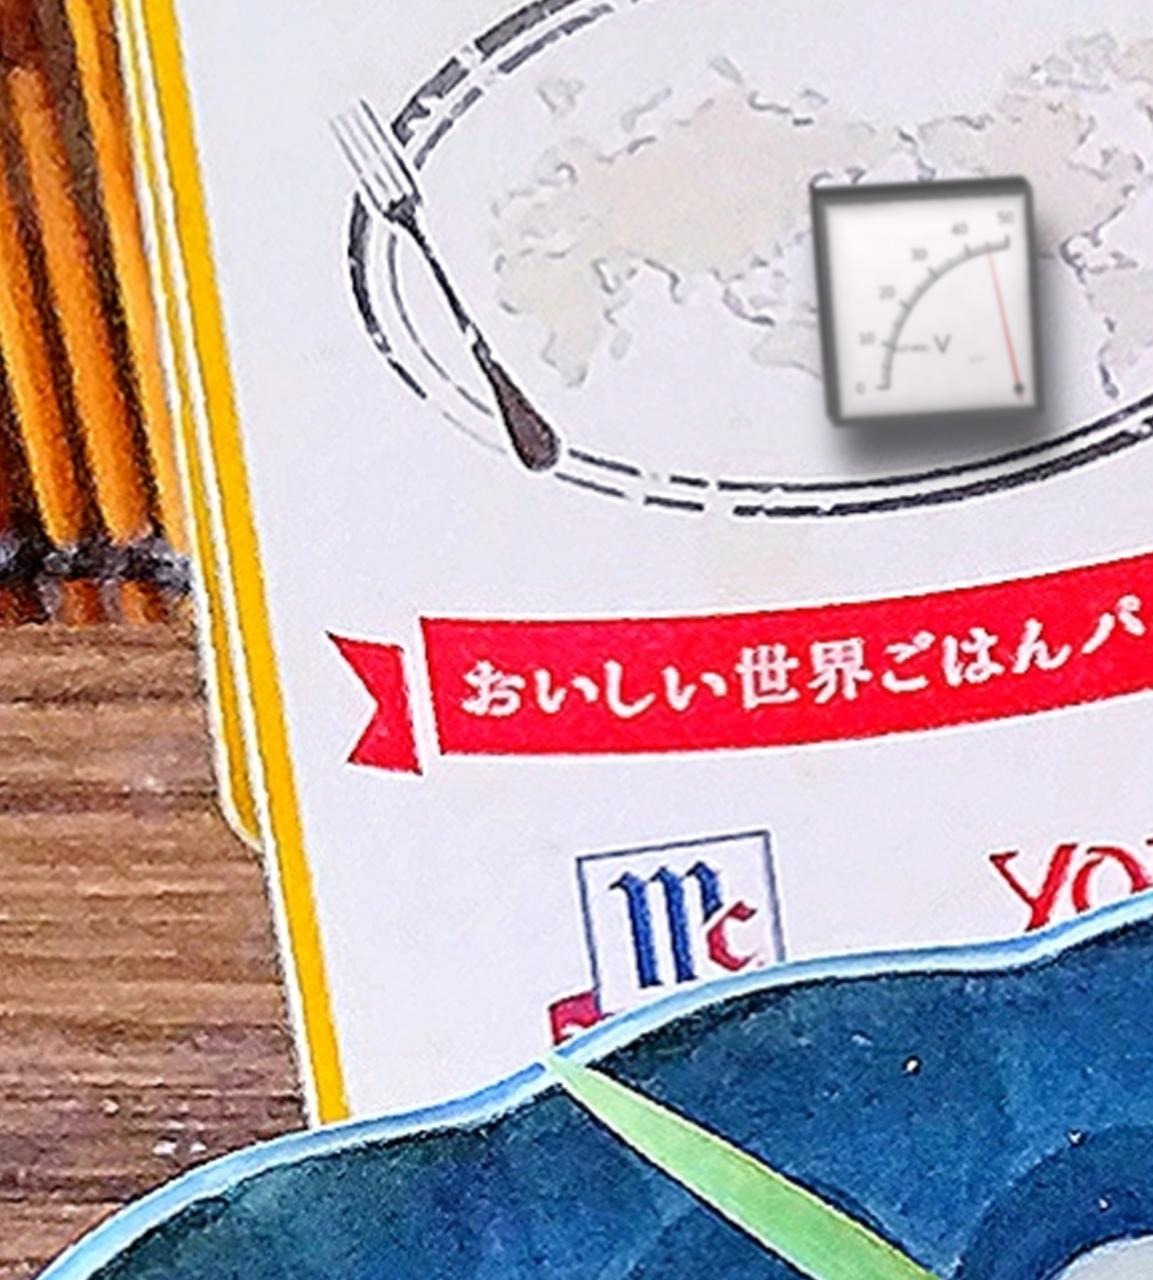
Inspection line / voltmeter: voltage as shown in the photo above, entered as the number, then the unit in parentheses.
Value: 45 (V)
